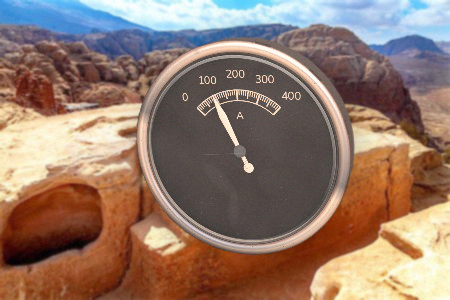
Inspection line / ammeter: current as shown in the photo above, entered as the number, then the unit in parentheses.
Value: 100 (A)
